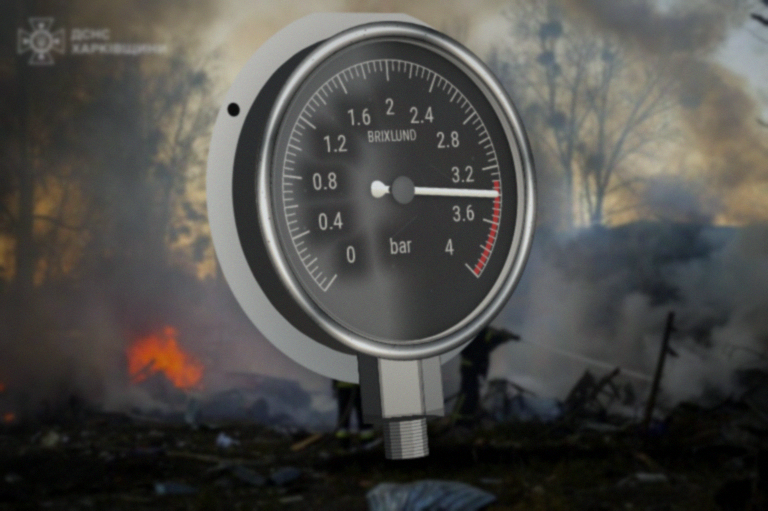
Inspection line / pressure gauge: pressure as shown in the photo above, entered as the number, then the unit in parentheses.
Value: 3.4 (bar)
